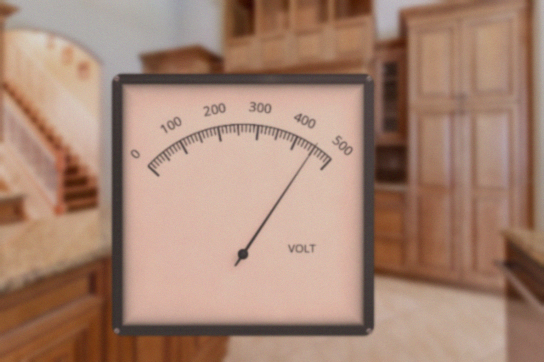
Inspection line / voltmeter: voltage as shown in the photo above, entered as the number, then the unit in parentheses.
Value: 450 (V)
